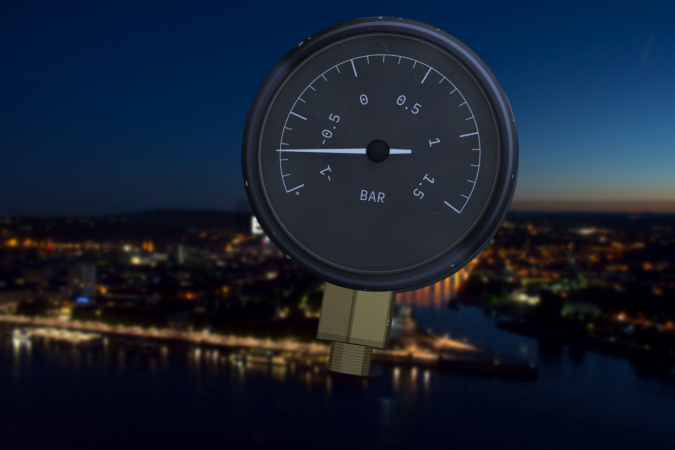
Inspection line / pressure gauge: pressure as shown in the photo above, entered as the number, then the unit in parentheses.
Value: -0.75 (bar)
